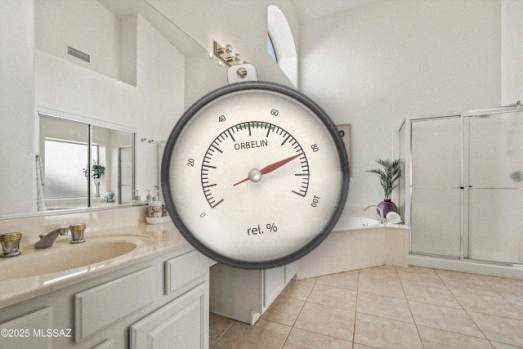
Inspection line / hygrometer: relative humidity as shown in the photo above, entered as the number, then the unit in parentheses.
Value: 80 (%)
